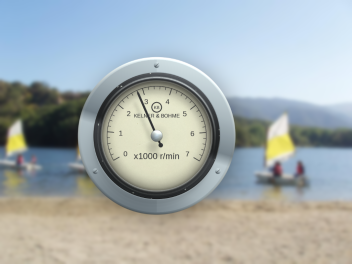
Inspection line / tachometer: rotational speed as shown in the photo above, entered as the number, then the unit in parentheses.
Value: 2800 (rpm)
